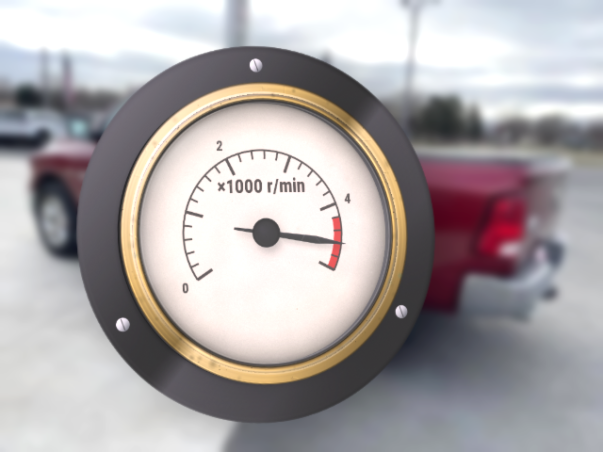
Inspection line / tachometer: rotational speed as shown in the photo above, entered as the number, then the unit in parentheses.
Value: 4600 (rpm)
